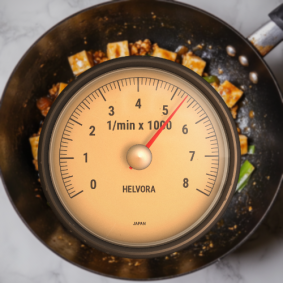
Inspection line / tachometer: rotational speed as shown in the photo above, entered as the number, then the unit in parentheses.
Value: 5300 (rpm)
